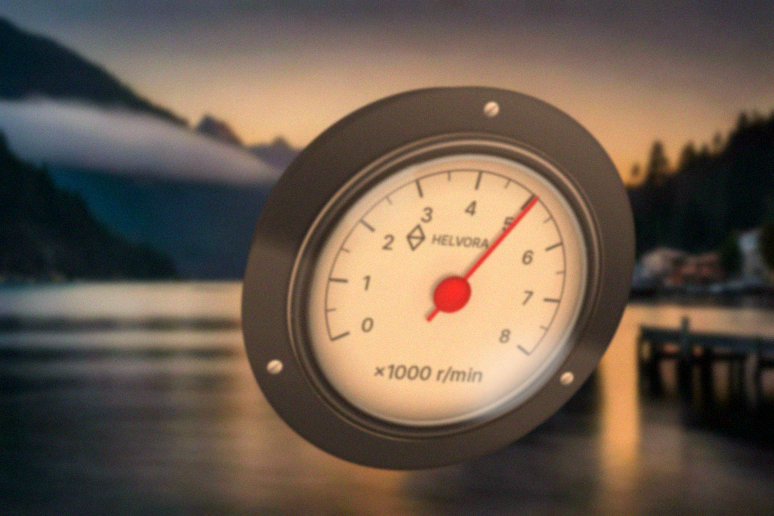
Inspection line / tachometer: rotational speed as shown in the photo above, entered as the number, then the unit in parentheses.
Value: 5000 (rpm)
